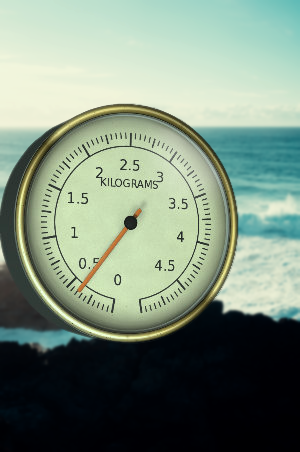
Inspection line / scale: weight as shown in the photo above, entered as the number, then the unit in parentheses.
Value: 0.4 (kg)
